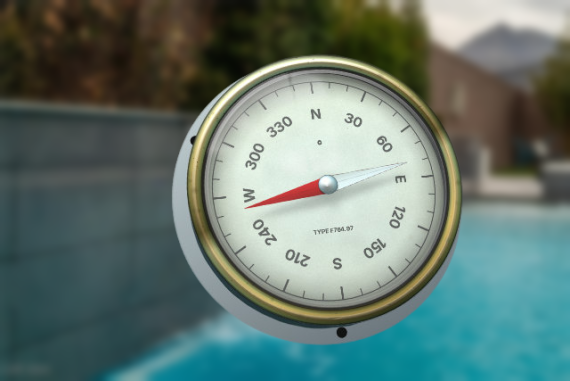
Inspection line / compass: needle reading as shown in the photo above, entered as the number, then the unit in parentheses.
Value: 260 (°)
